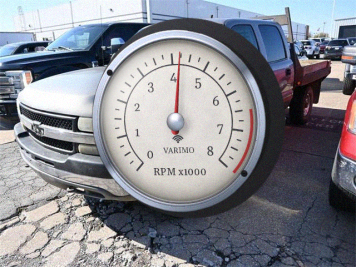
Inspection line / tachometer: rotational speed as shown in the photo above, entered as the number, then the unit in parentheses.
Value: 4250 (rpm)
